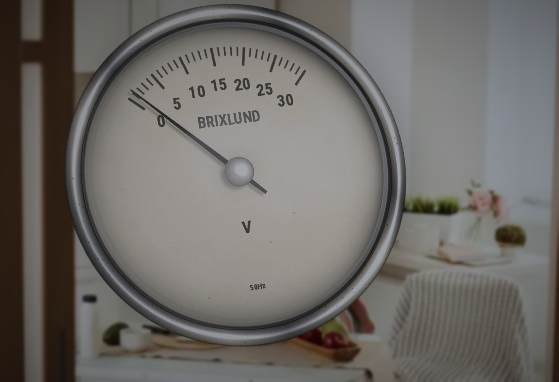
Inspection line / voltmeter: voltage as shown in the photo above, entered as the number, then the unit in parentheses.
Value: 1 (V)
